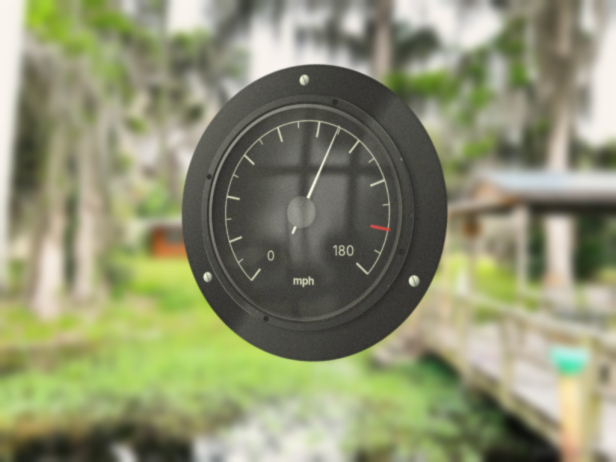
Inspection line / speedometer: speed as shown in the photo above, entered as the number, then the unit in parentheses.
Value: 110 (mph)
